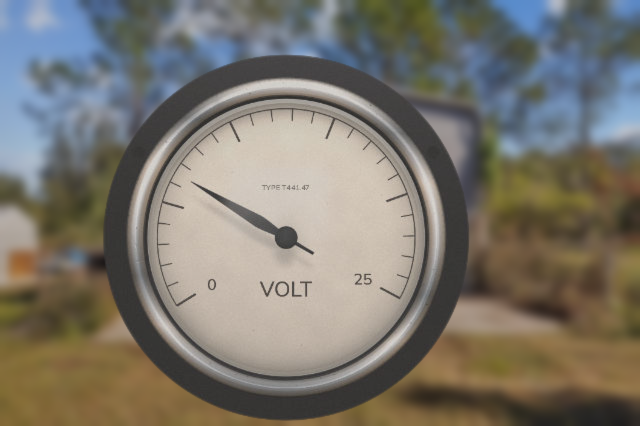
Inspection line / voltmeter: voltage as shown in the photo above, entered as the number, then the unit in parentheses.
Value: 6.5 (V)
